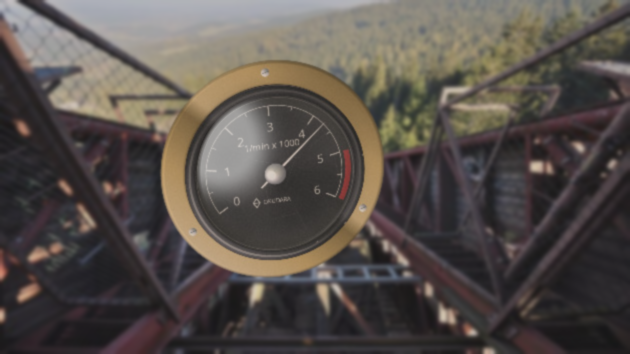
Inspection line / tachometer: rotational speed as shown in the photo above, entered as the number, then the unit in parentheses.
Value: 4250 (rpm)
